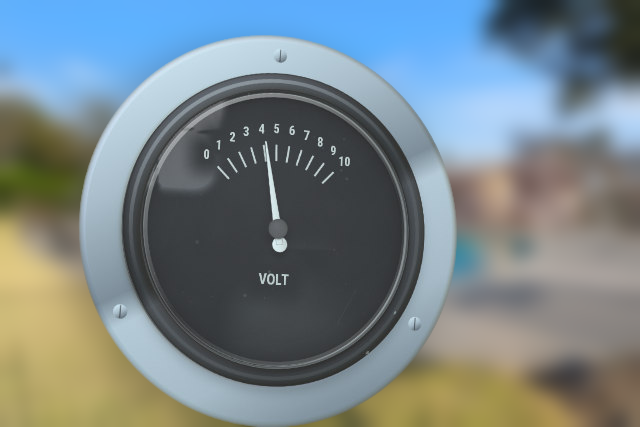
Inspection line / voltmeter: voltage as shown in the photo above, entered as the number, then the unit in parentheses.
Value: 4 (V)
